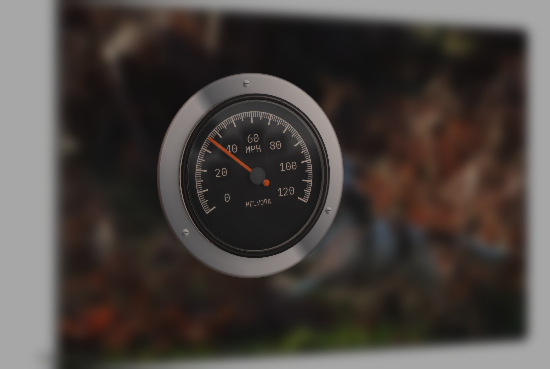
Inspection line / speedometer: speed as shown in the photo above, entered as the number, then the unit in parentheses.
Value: 35 (mph)
